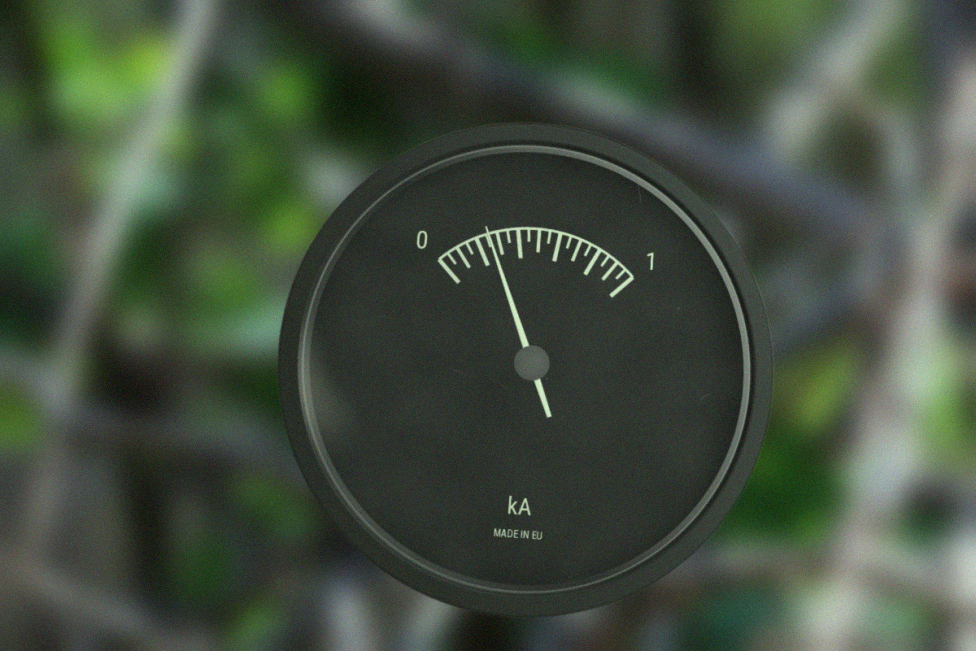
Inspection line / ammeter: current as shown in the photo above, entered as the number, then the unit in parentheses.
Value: 0.25 (kA)
